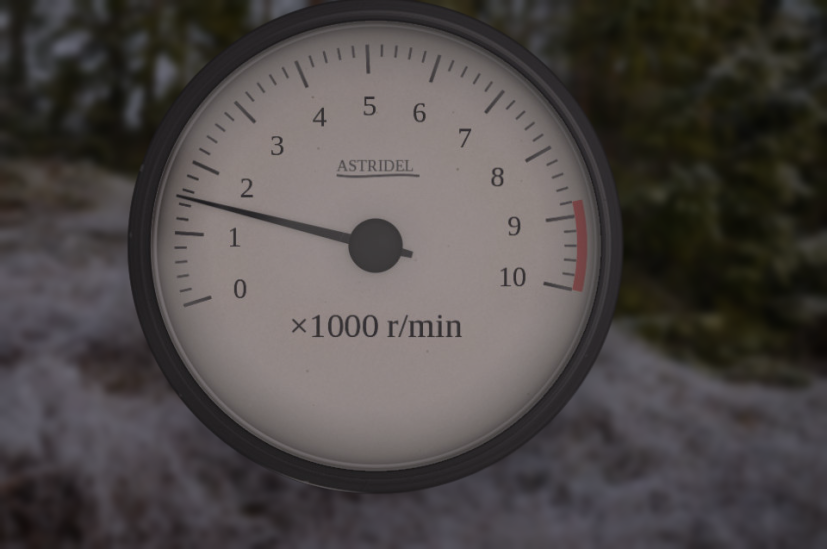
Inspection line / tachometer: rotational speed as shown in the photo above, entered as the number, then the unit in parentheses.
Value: 1500 (rpm)
